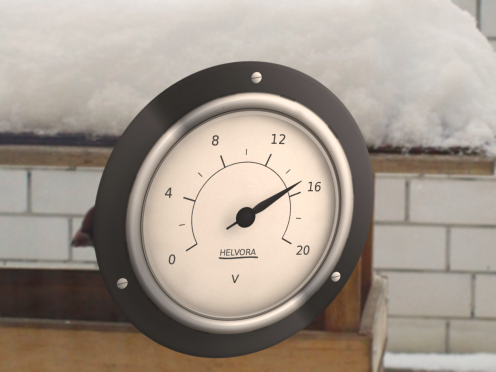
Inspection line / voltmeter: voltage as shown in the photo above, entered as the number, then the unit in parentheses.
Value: 15 (V)
